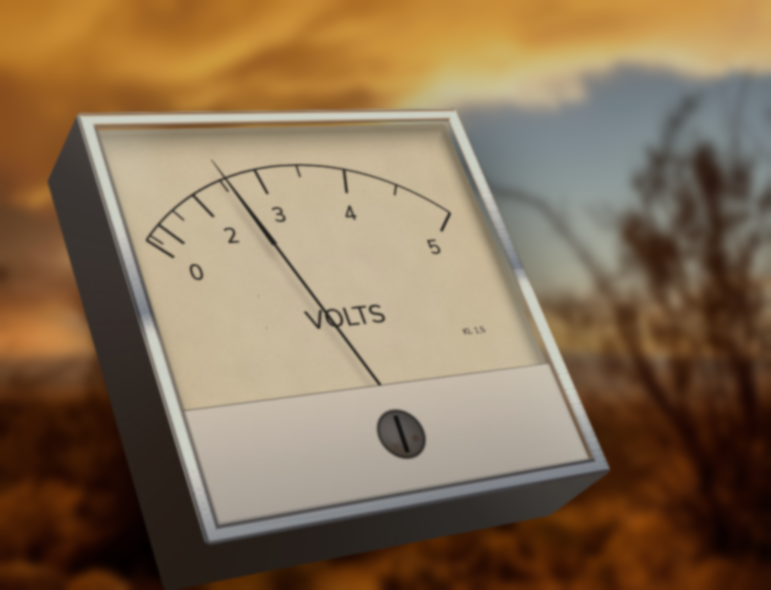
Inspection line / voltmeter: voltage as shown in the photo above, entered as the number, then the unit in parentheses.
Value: 2.5 (V)
